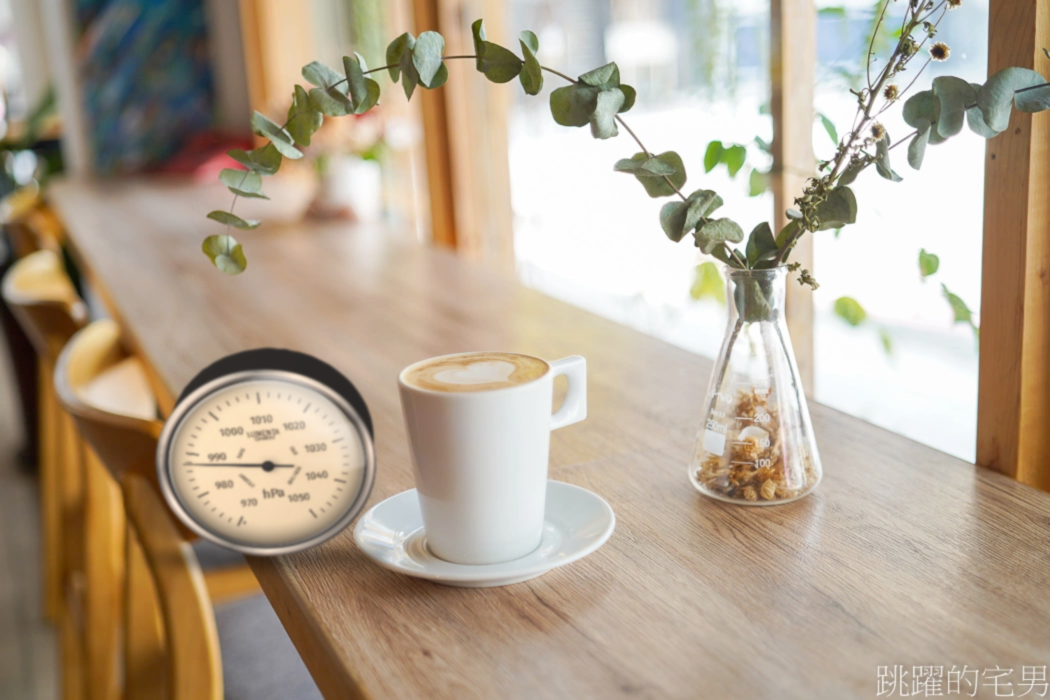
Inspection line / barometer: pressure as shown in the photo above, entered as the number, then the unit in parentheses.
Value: 988 (hPa)
